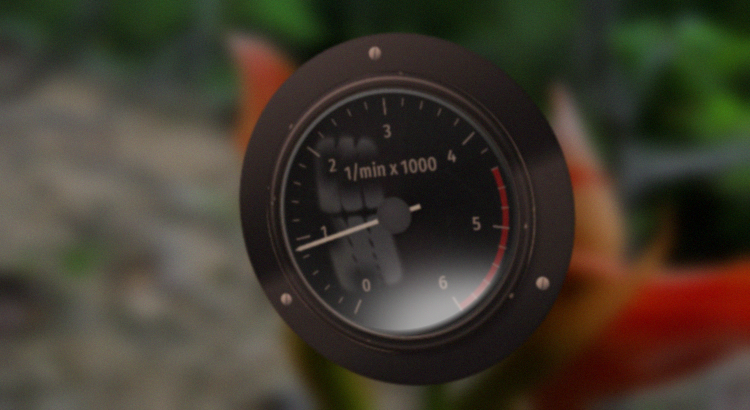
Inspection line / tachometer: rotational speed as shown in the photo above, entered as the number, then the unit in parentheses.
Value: 900 (rpm)
